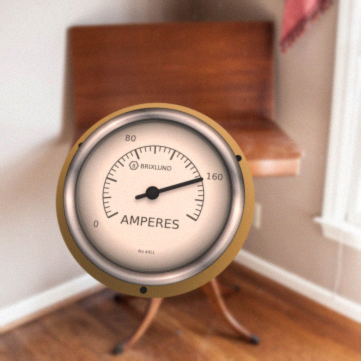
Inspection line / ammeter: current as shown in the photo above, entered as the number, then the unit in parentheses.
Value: 160 (A)
